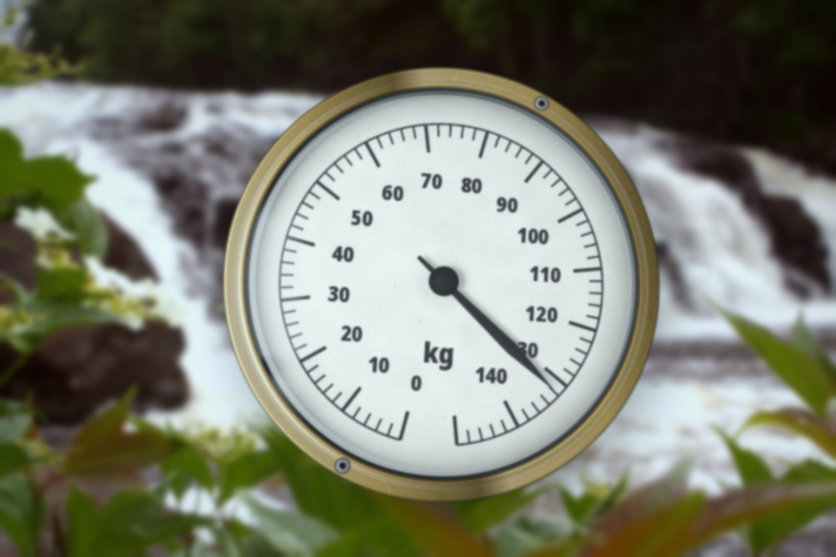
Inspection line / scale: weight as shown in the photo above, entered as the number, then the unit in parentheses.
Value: 132 (kg)
